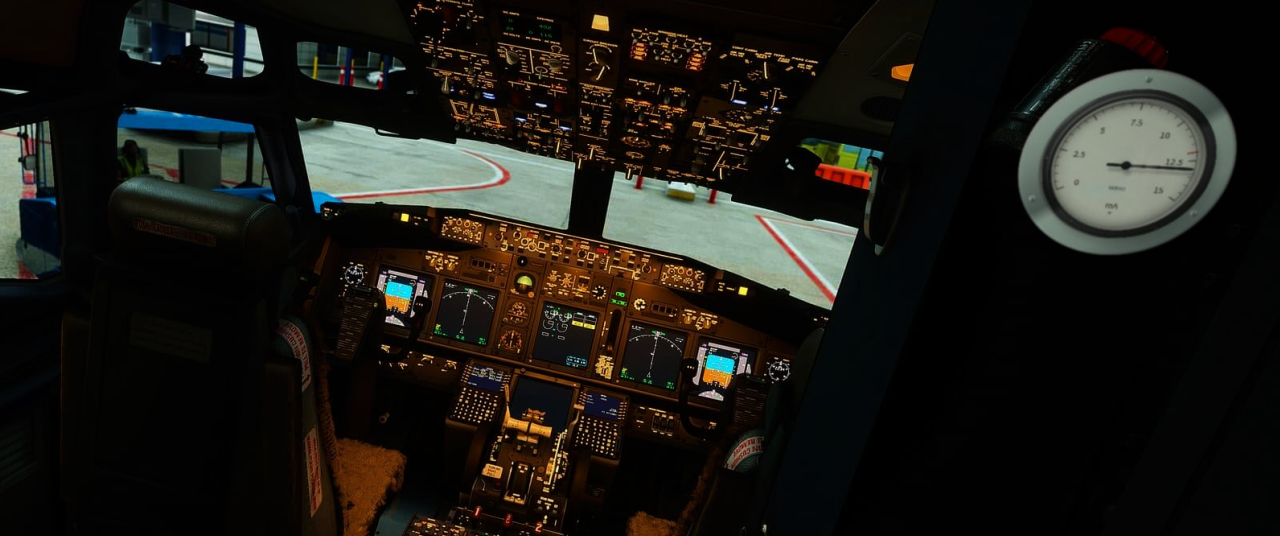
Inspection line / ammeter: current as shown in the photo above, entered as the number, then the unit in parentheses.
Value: 13 (mA)
